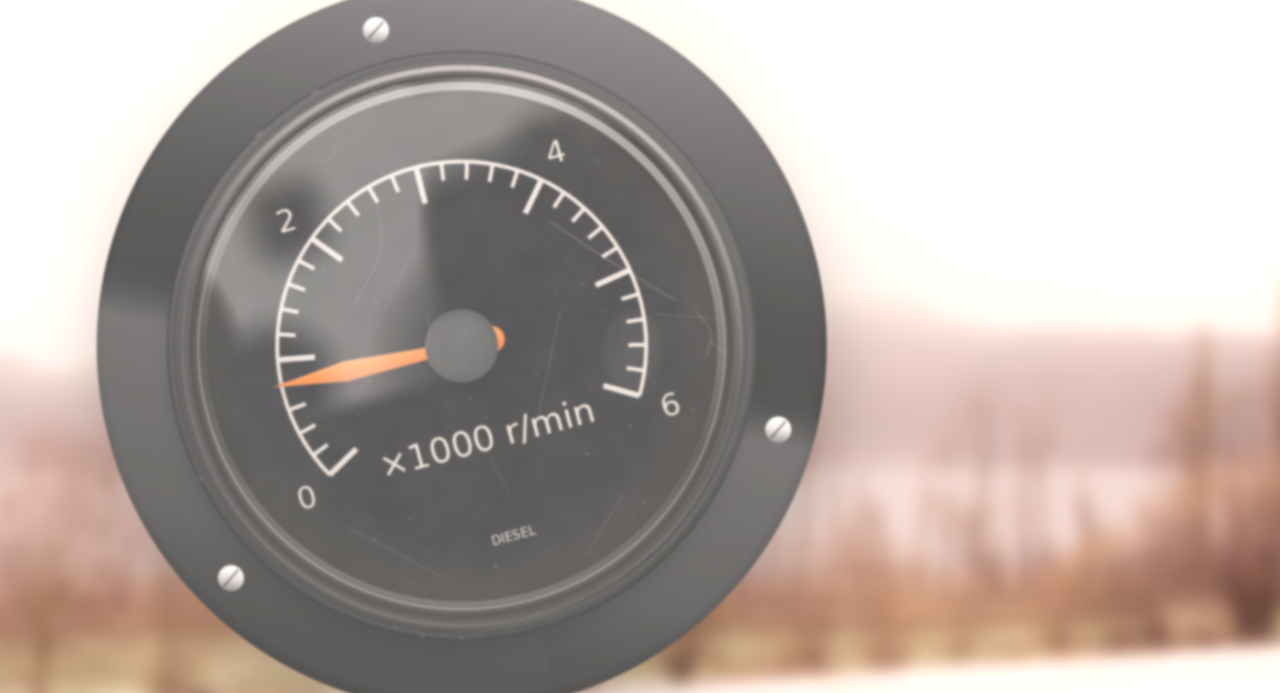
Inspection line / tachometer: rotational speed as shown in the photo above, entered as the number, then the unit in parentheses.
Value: 800 (rpm)
